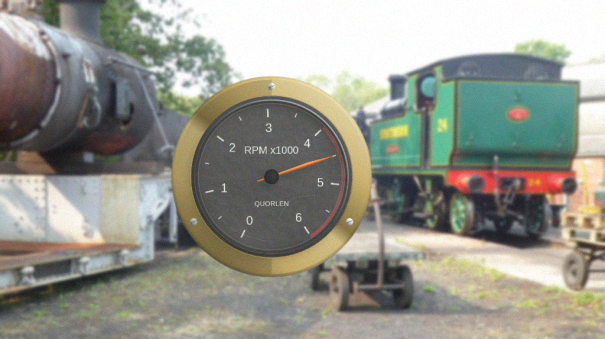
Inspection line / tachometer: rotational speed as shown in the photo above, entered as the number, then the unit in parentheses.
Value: 4500 (rpm)
